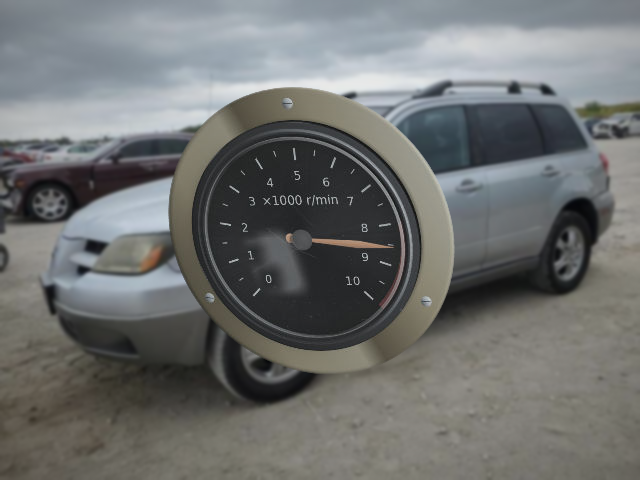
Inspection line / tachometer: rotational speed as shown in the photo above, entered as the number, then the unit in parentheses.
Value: 8500 (rpm)
